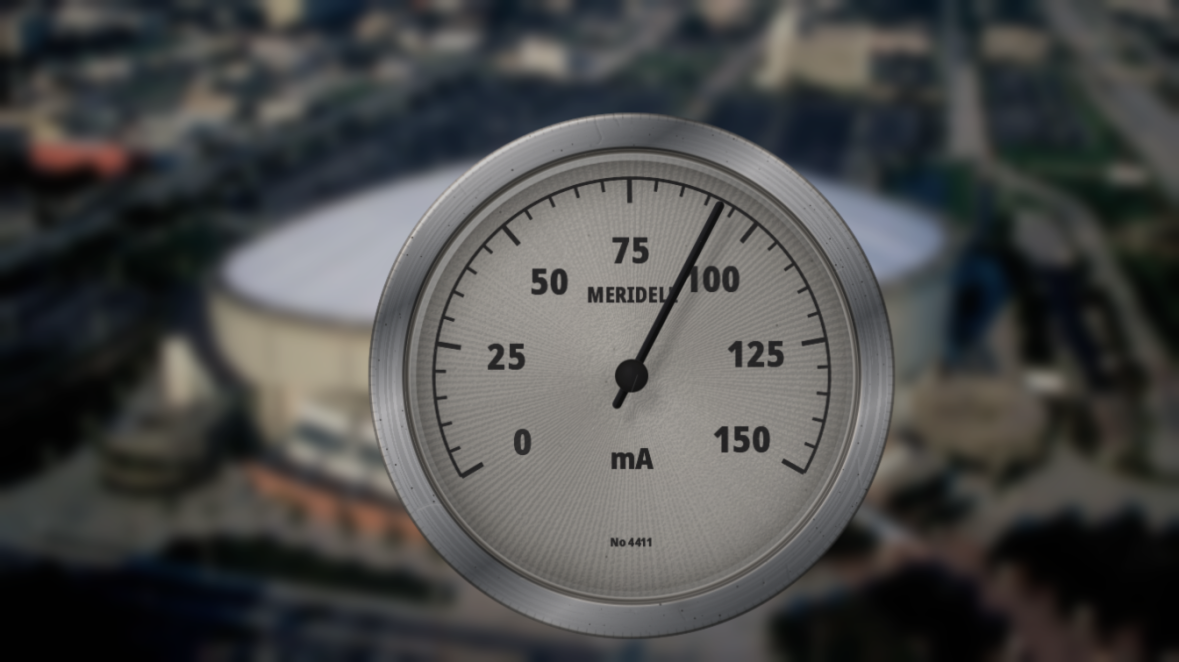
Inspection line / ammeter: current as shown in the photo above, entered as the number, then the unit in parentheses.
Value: 92.5 (mA)
